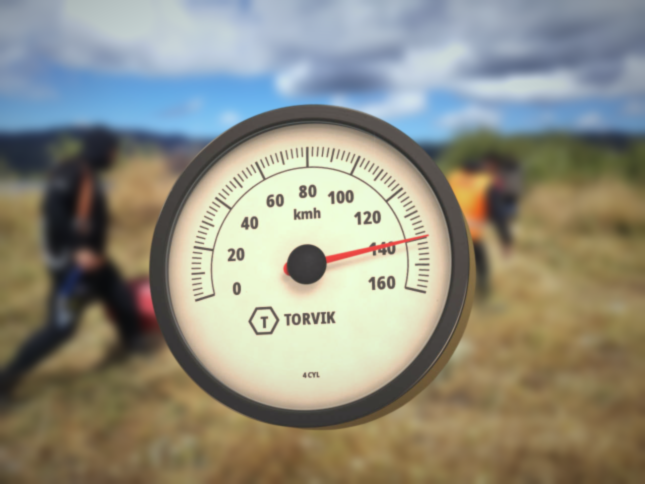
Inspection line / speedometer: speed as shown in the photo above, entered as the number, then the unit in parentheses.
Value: 140 (km/h)
